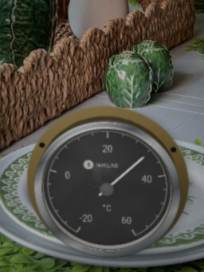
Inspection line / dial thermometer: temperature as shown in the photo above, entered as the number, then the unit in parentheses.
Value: 32 (°C)
